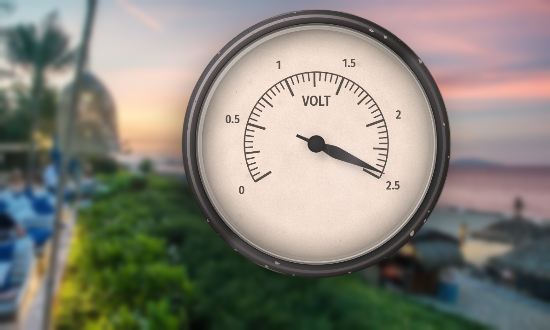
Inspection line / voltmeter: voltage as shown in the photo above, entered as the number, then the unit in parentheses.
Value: 2.45 (V)
